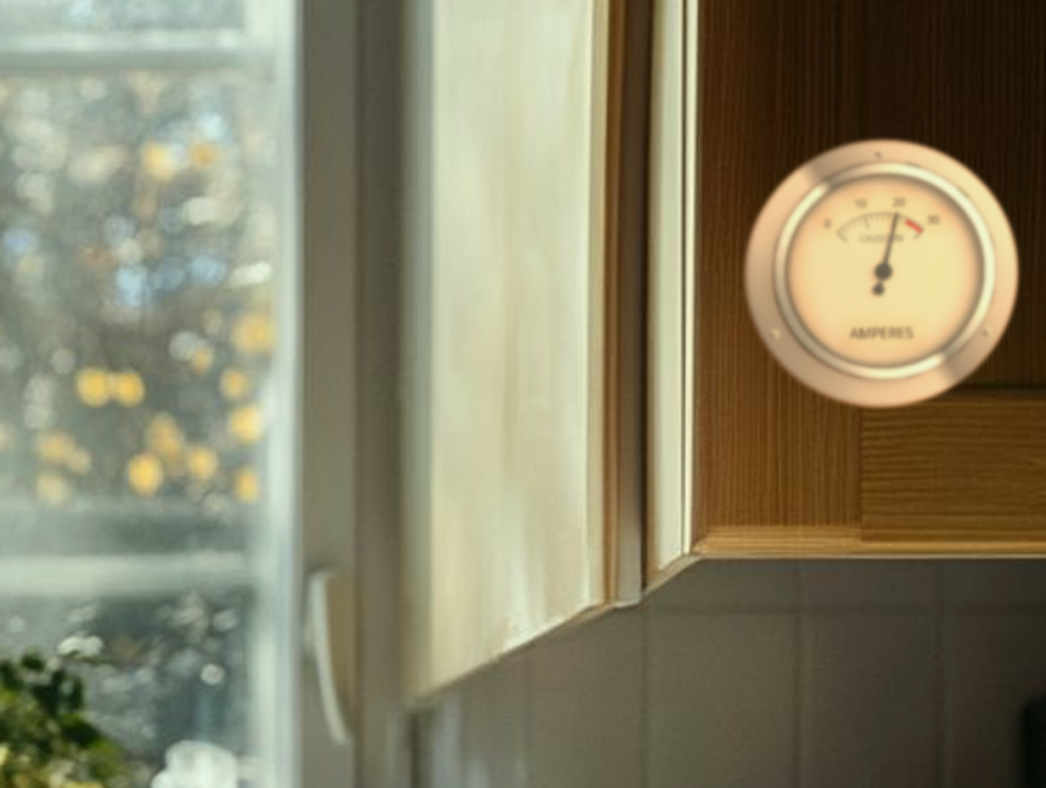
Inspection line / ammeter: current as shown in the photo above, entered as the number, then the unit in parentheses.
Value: 20 (A)
